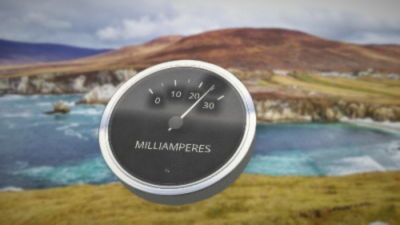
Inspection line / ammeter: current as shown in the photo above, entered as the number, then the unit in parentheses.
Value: 25 (mA)
